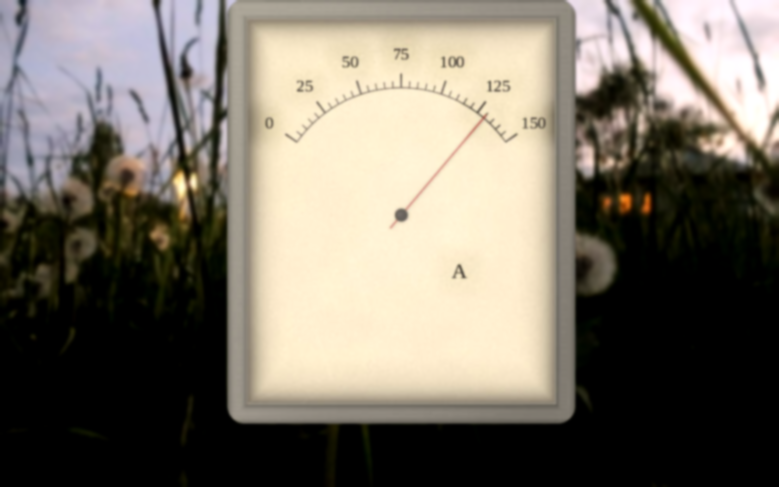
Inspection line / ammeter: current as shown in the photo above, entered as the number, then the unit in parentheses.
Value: 130 (A)
